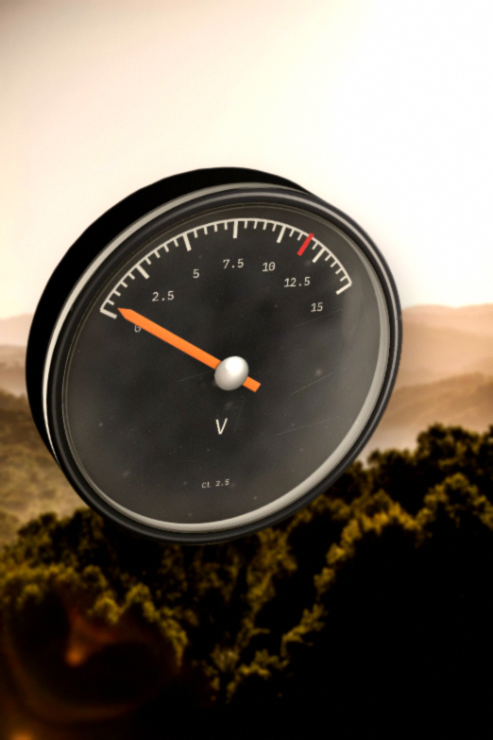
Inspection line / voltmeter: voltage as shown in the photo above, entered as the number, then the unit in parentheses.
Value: 0.5 (V)
